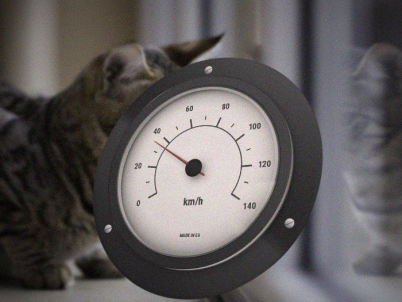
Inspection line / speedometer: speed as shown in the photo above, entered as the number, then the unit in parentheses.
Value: 35 (km/h)
